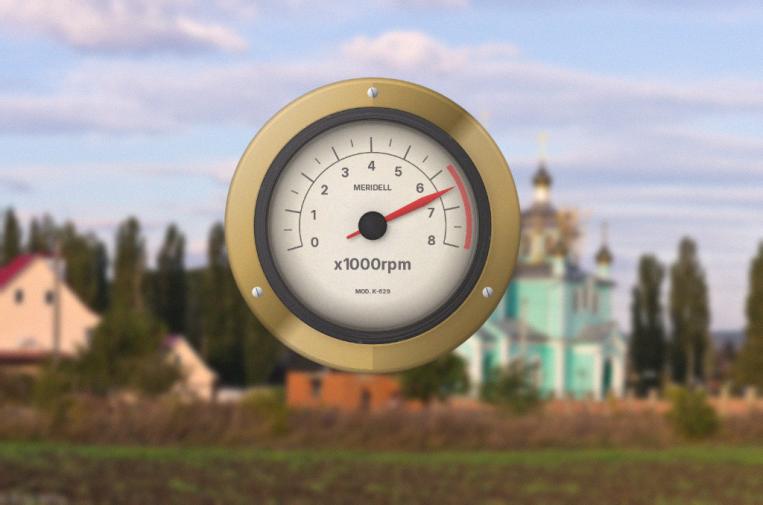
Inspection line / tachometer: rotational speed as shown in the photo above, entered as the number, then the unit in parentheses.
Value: 6500 (rpm)
